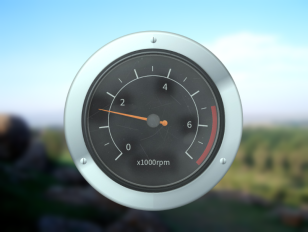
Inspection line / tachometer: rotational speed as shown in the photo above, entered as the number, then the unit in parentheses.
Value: 1500 (rpm)
